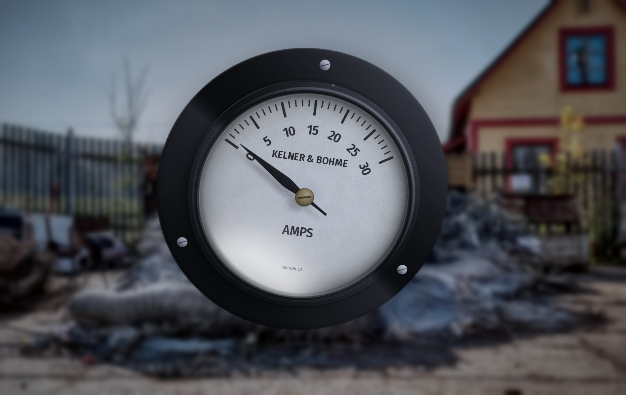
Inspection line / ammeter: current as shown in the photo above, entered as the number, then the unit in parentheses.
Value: 1 (A)
